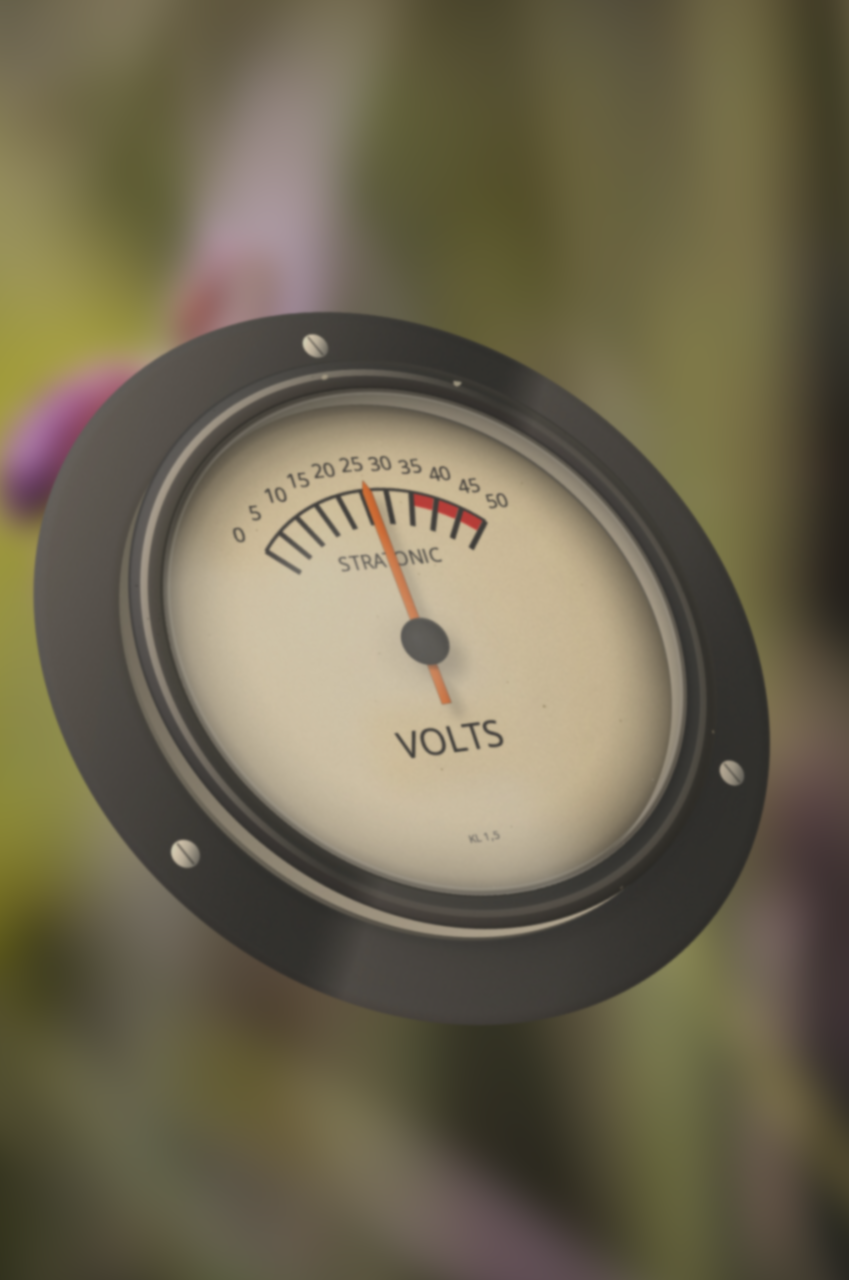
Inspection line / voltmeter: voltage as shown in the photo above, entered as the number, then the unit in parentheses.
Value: 25 (V)
